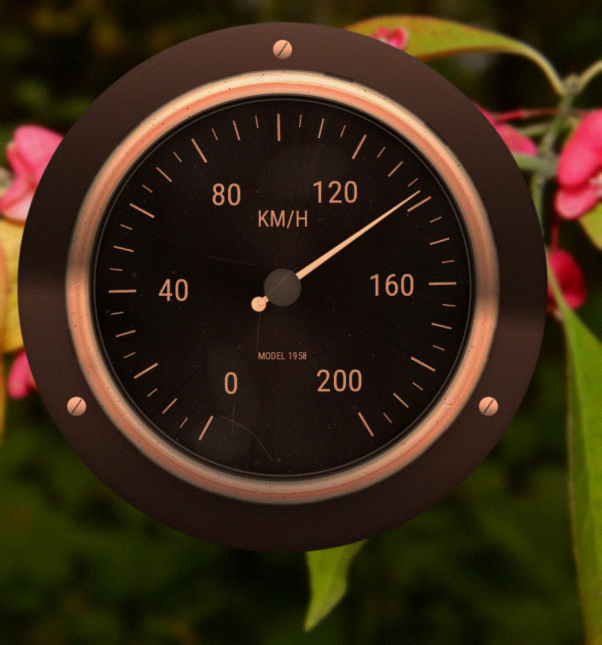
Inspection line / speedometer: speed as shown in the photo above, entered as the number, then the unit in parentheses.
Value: 137.5 (km/h)
